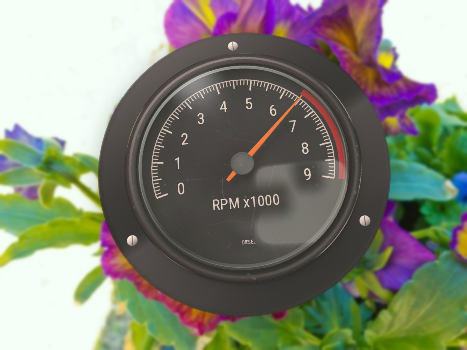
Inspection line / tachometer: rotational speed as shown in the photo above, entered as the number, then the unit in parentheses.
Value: 6500 (rpm)
